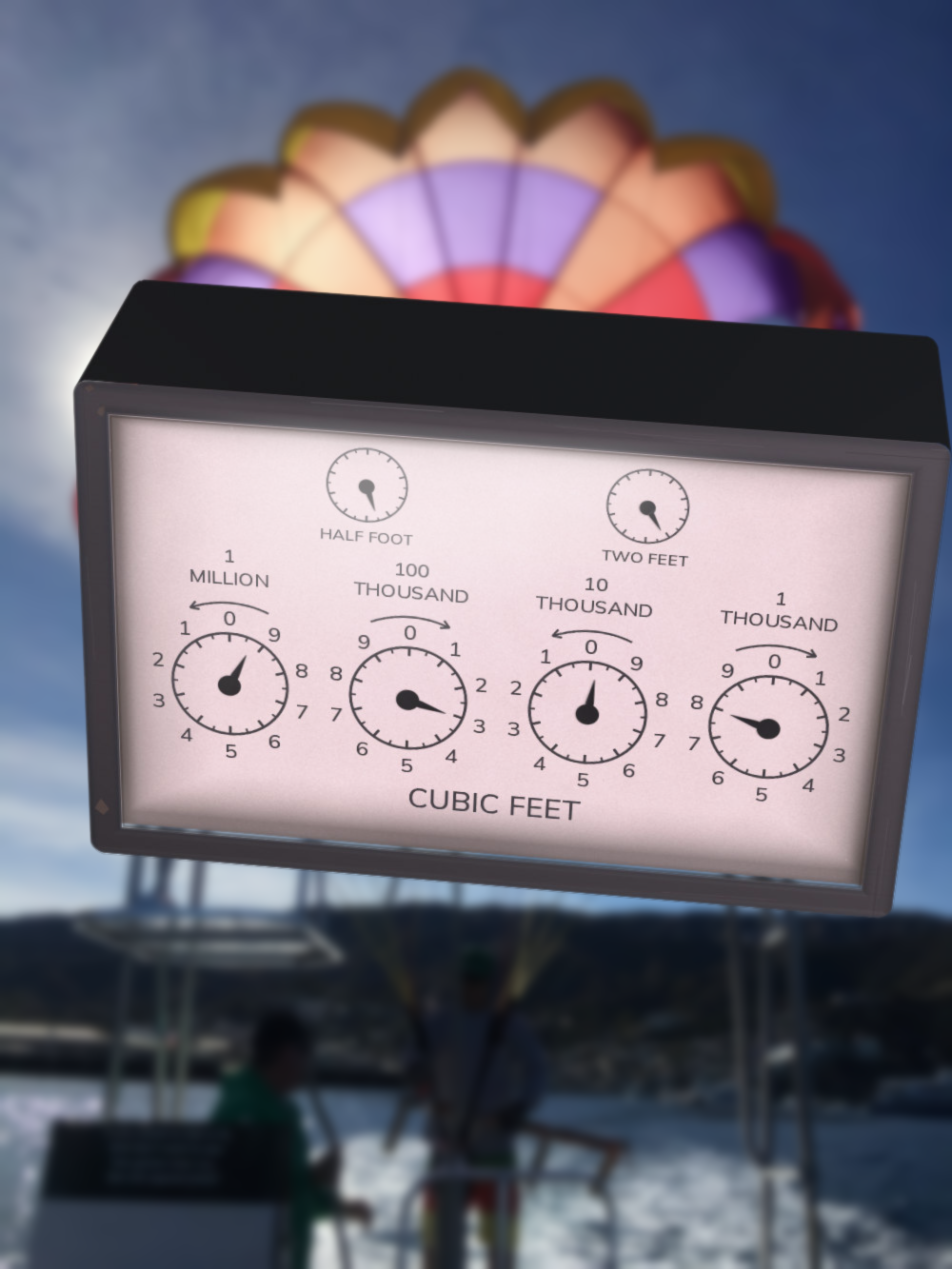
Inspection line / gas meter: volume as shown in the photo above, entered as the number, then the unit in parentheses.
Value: 929800 (ft³)
